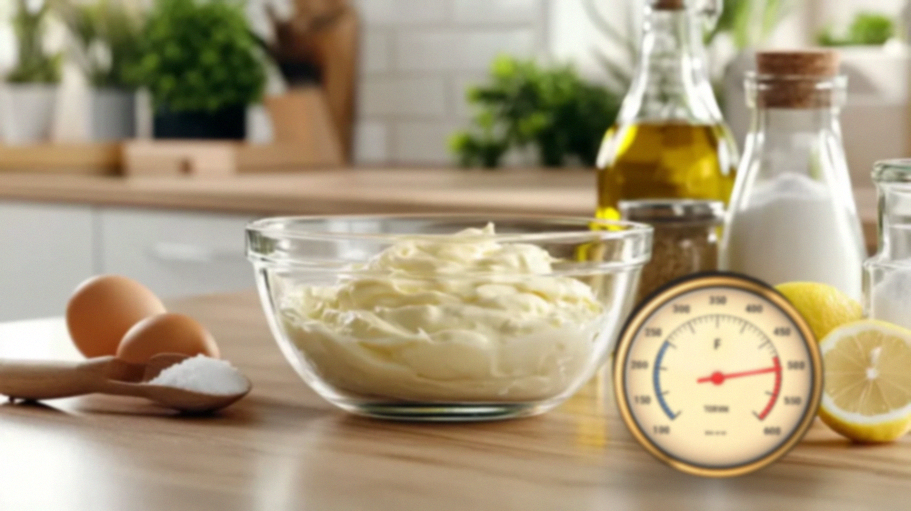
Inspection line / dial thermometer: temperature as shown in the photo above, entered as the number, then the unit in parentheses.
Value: 500 (°F)
